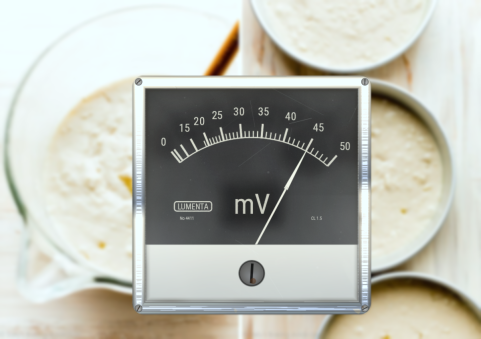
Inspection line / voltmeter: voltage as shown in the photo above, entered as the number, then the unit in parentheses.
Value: 45 (mV)
